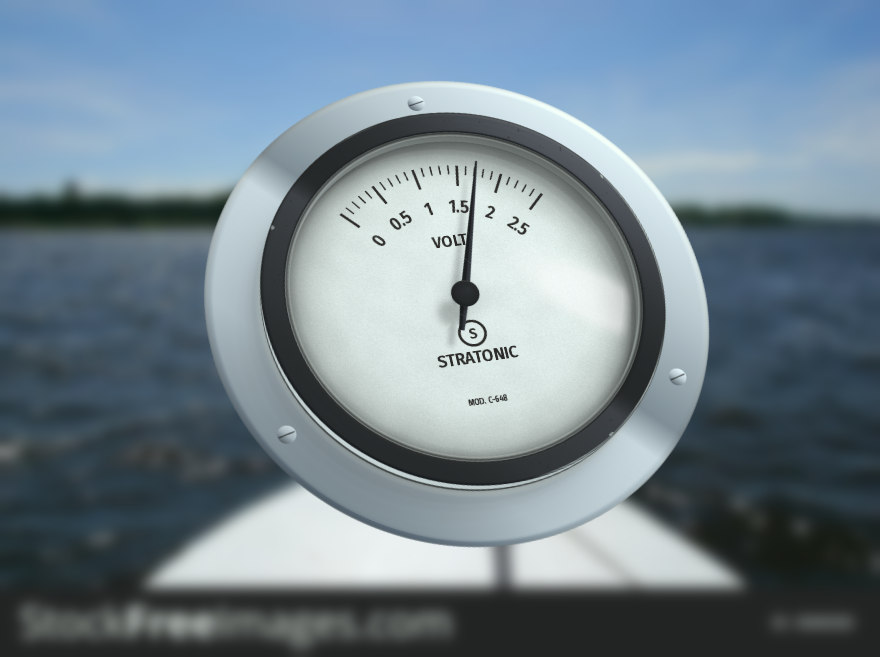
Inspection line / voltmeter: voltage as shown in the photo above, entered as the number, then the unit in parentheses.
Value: 1.7 (V)
